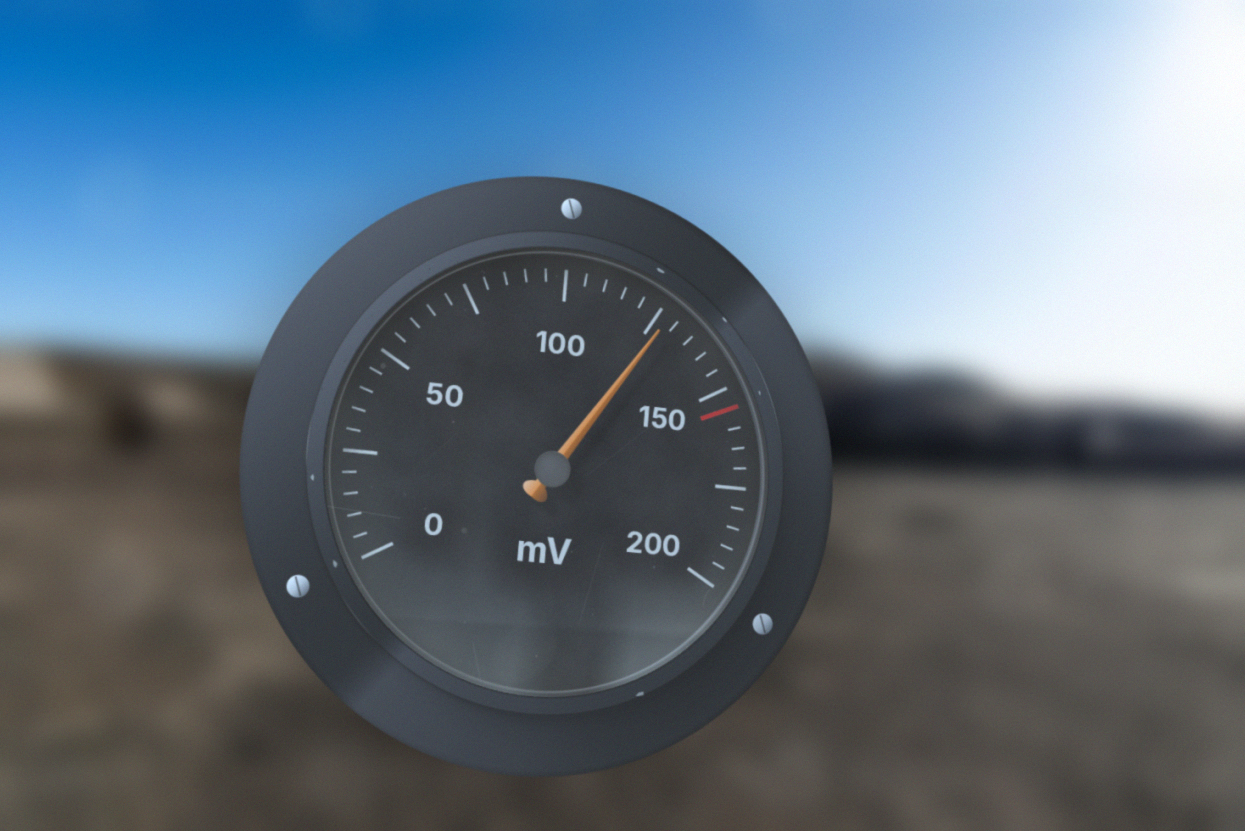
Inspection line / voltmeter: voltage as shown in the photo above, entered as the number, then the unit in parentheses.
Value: 127.5 (mV)
